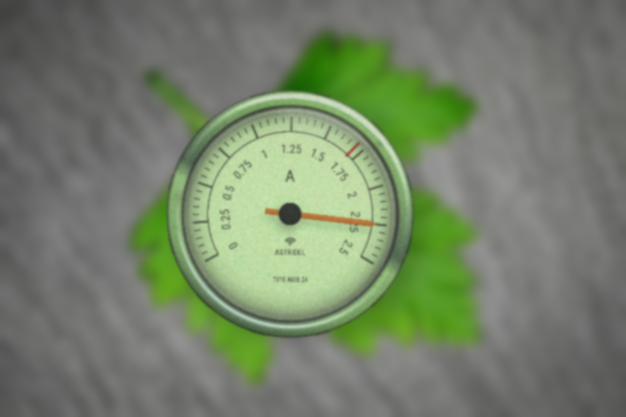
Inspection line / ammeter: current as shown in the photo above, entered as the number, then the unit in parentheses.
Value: 2.25 (A)
